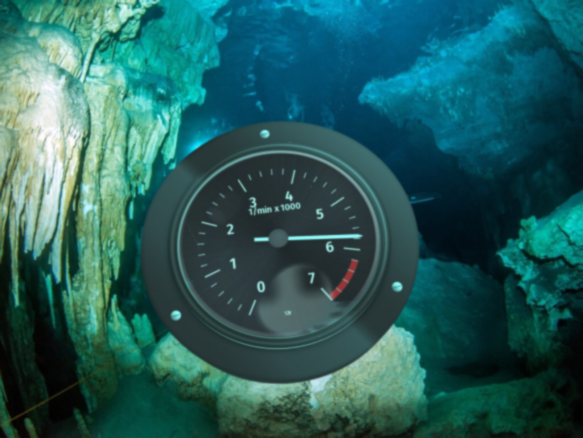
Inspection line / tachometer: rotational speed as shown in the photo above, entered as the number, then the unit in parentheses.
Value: 5800 (rpm)
